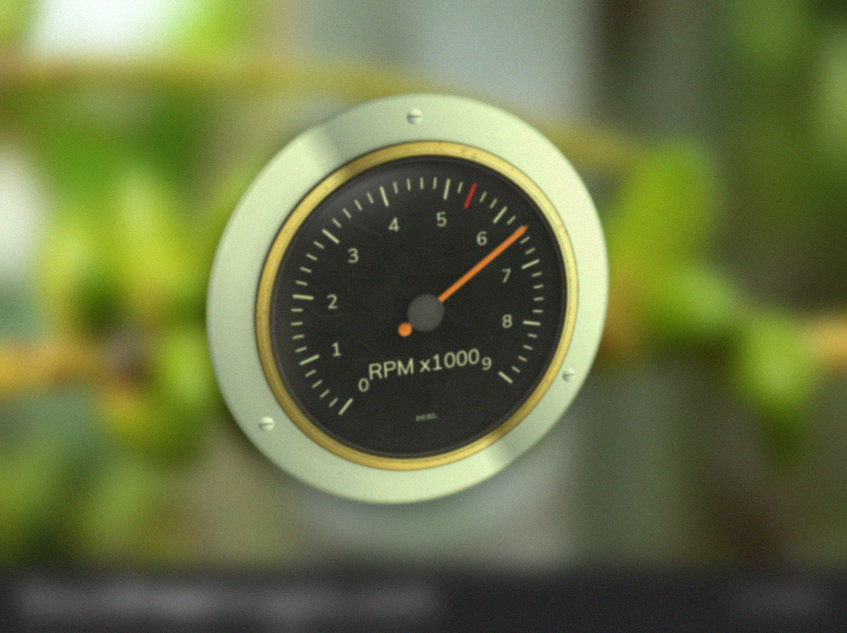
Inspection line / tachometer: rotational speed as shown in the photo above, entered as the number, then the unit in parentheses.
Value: 6400 (rpm)
